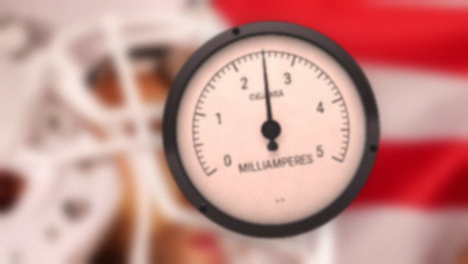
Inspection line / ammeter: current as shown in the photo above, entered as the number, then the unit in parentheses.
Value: 2.5 (mA)
